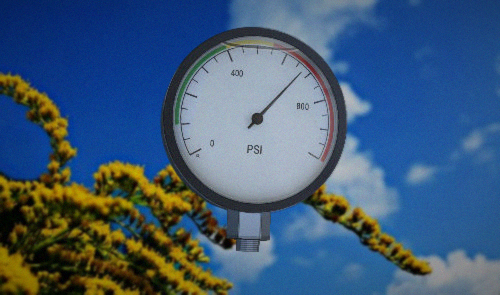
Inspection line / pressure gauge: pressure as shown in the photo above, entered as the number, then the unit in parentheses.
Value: 675 (psi)
